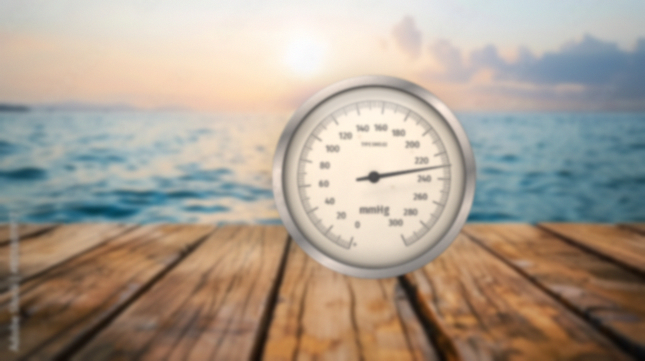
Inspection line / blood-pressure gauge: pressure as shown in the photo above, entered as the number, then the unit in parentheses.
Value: 230 (mmHg)
